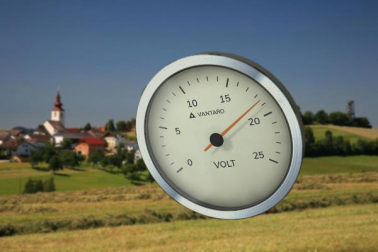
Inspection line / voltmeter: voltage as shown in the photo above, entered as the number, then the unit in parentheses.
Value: 18.5 (V)
